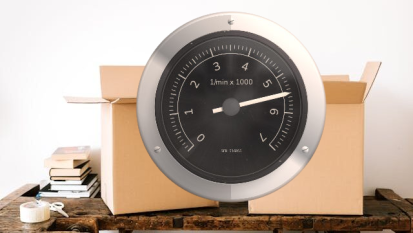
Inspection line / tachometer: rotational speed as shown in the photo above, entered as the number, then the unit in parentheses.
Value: 5500 (rpm)
